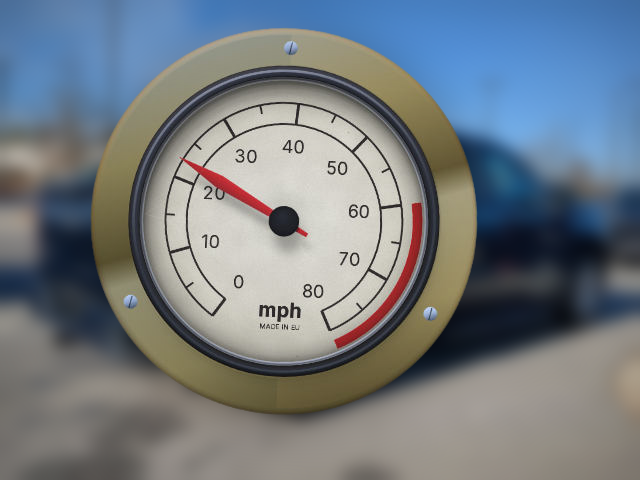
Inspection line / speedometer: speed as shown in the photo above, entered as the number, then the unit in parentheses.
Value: 22.5 (mph)
